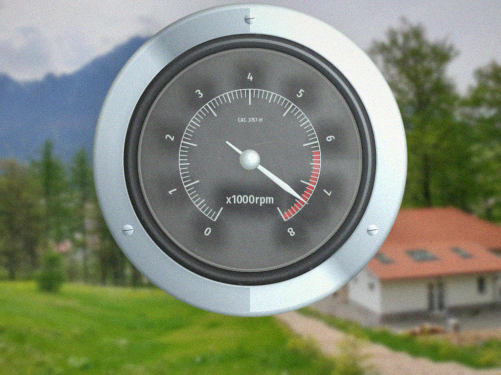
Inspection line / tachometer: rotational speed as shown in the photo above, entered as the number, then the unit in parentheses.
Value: 7400 (rpm)
